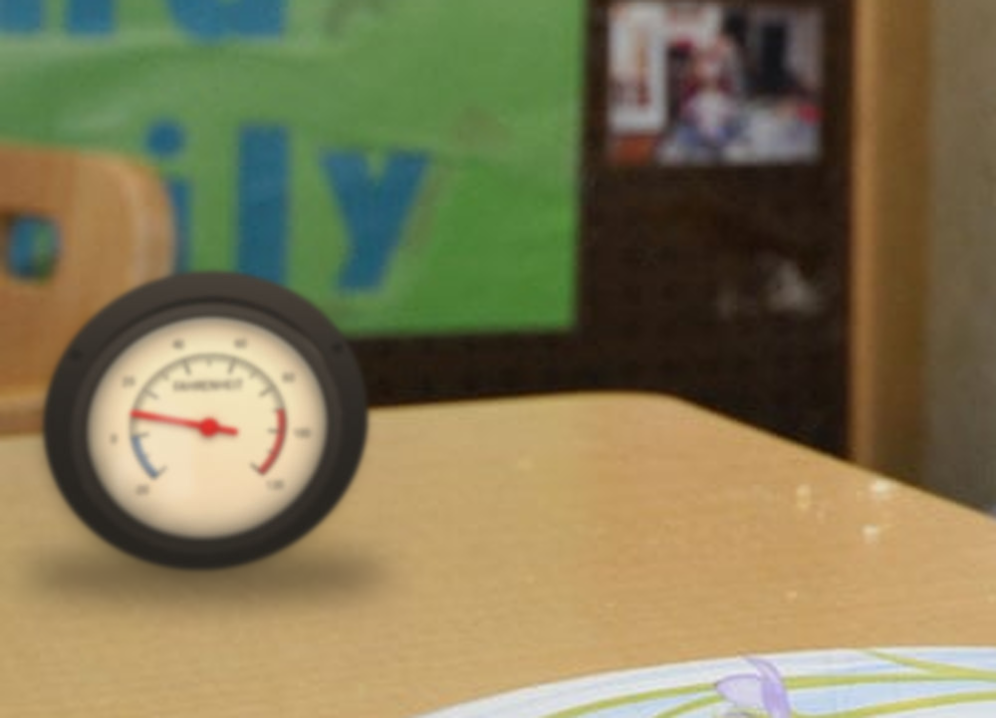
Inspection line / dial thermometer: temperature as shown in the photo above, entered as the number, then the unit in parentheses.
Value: 10 (°F)
